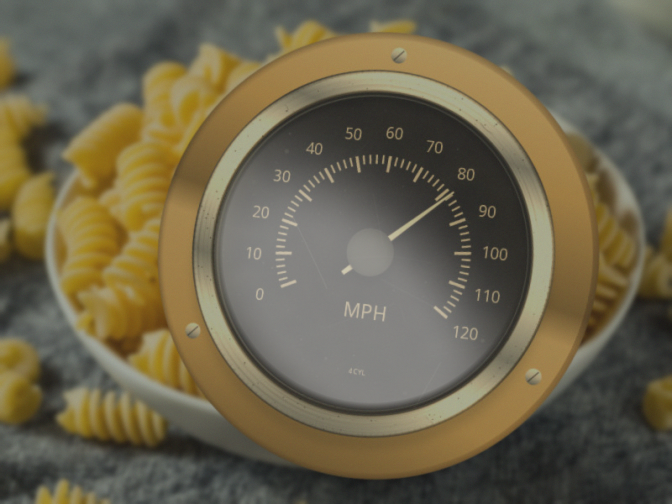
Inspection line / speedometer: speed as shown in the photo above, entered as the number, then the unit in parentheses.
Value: 82 (mph)
